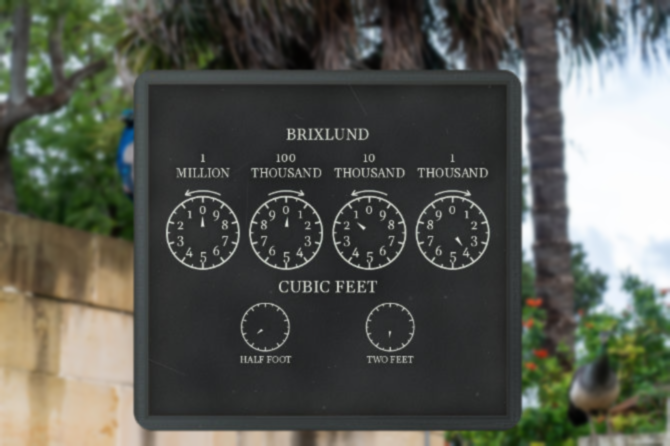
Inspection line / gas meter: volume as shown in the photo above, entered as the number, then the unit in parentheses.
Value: 1400 (ft³)
